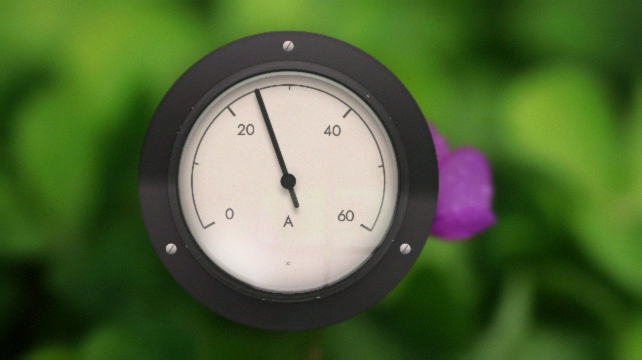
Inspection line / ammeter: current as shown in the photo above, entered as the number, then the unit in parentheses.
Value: 25 (A)
